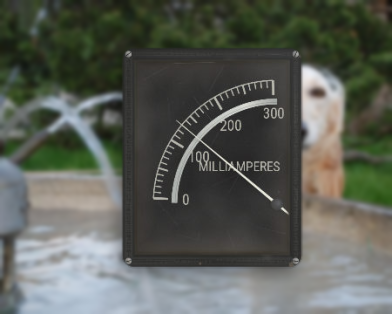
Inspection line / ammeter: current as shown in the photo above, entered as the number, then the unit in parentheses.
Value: 130 (mA)
